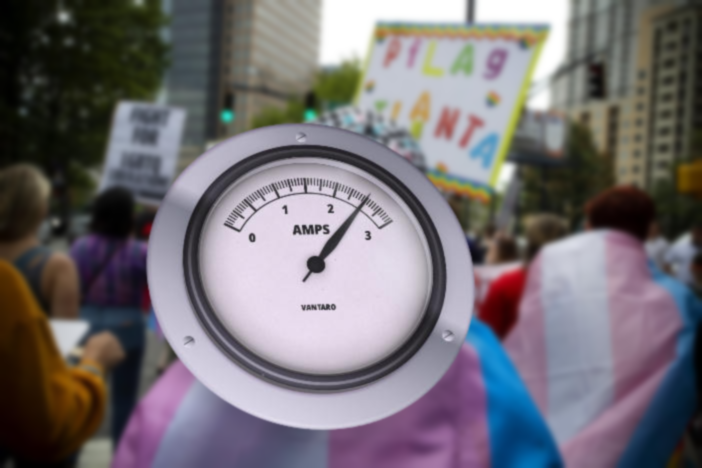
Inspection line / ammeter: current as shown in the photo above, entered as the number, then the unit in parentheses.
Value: 2.5 (A)
